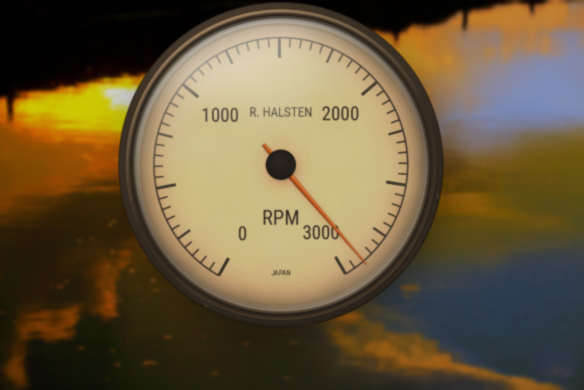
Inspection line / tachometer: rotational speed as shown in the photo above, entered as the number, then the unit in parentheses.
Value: 2900 (rpm)
